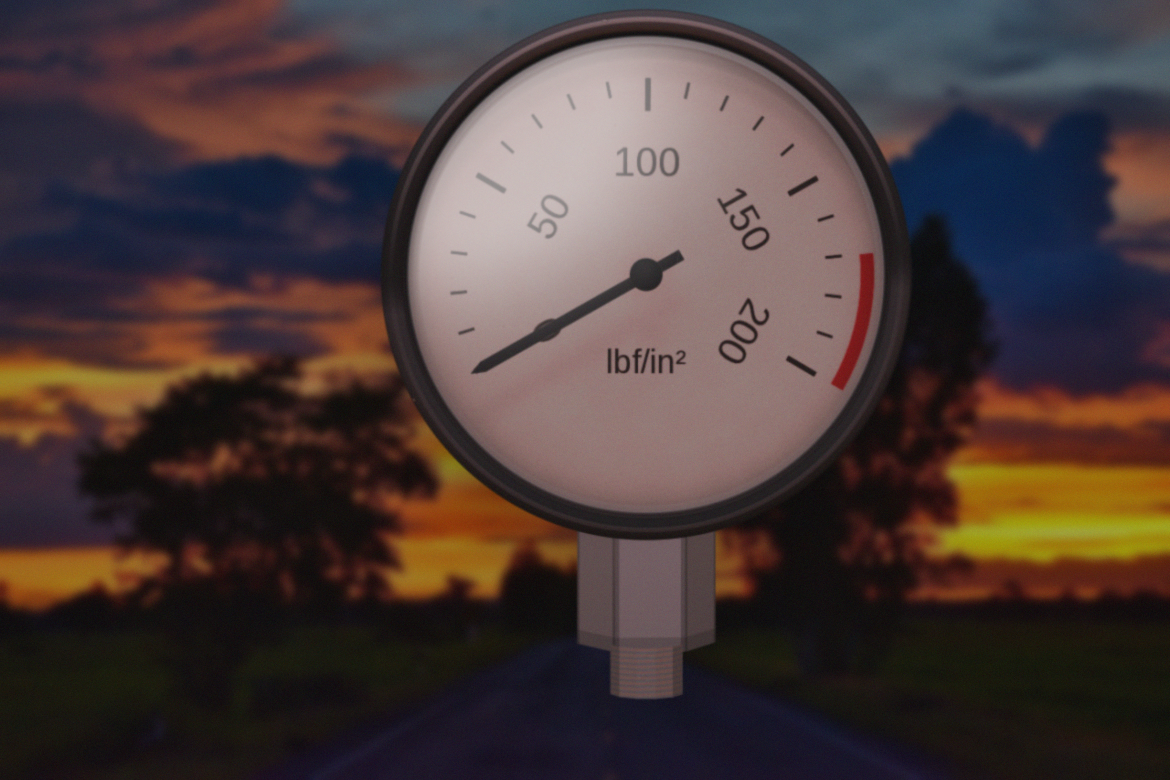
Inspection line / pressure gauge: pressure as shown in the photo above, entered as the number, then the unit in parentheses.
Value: 0 (psi)
